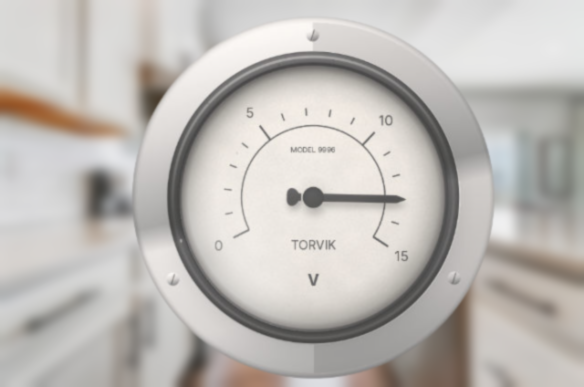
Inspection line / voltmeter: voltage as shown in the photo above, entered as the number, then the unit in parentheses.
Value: 13 (V)
